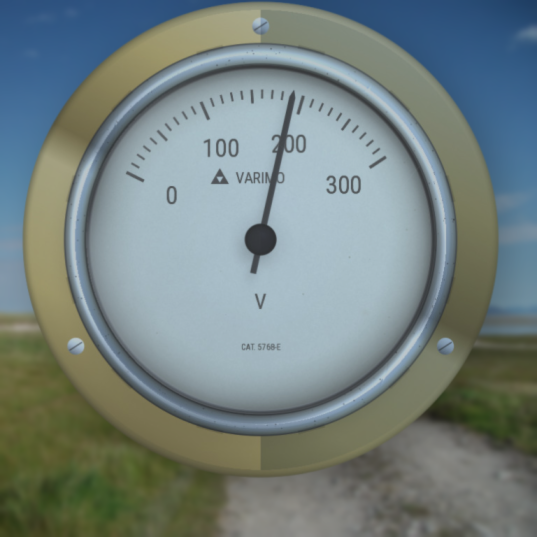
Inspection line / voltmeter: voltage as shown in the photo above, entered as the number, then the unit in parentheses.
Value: 190 (V)
